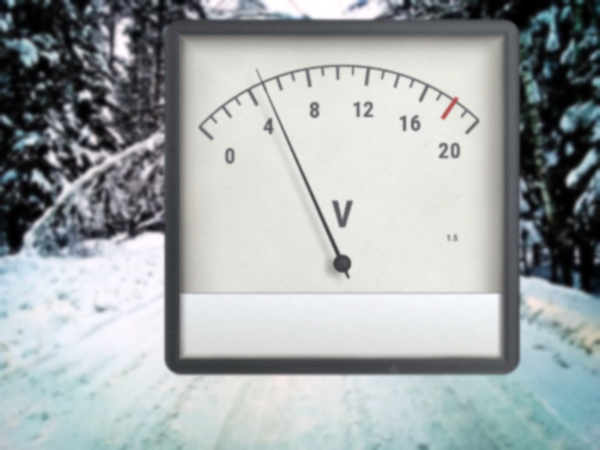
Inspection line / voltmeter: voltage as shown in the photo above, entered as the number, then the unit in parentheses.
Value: 5 (V)
